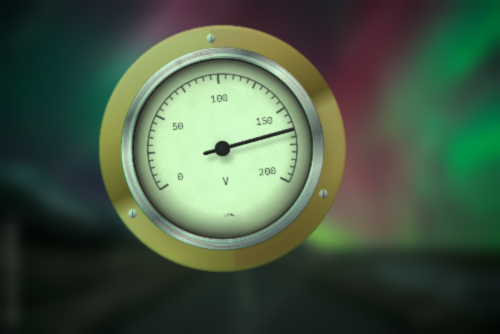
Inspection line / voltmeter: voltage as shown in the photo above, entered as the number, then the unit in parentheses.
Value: 165 (V)
